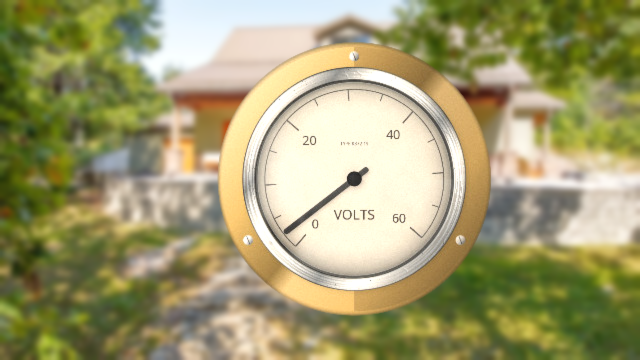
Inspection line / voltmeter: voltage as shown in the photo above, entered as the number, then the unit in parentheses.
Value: 2.5 (V)
